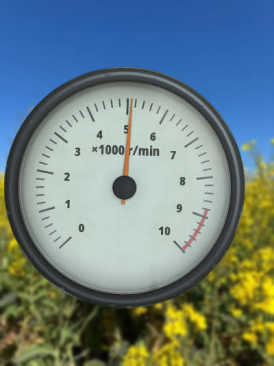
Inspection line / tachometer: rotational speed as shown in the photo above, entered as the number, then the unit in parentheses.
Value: 5100 (rpm)
